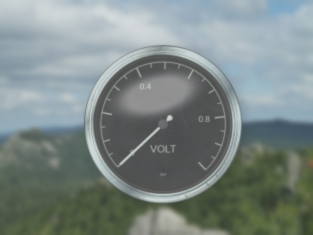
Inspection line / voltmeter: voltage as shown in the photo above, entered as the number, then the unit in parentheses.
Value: 0 (V)
